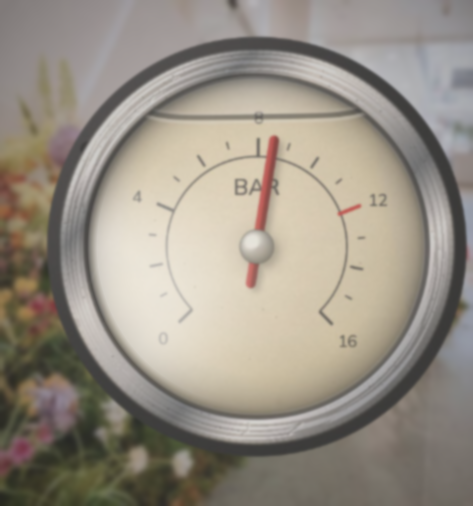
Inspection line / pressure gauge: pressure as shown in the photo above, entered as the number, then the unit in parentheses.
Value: 8.5 (bar)
